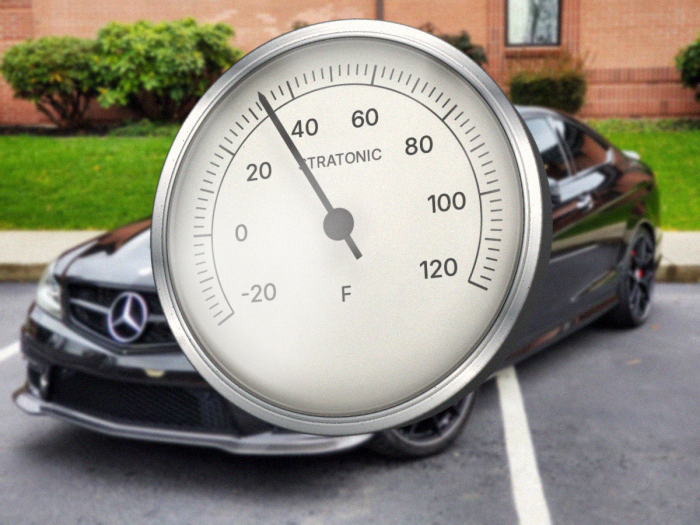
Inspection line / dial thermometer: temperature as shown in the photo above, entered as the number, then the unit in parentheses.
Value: 34 (°F)
